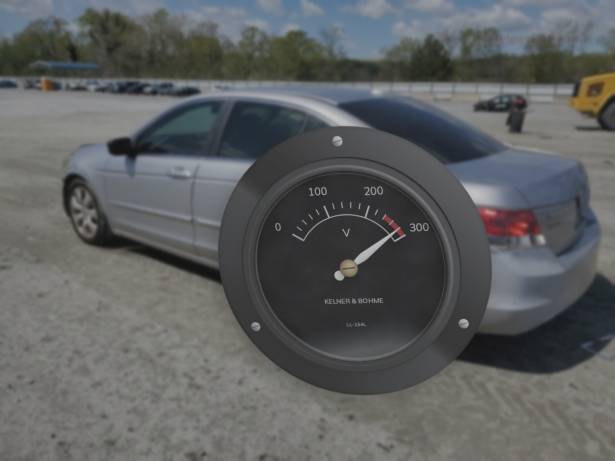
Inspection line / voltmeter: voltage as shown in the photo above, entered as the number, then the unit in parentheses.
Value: 280 (V)
